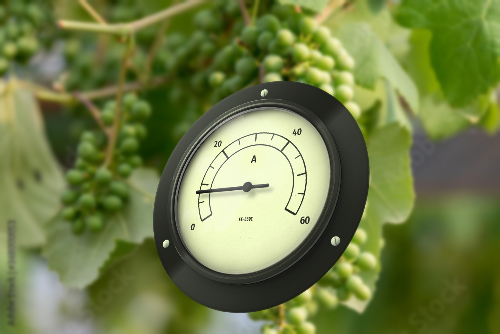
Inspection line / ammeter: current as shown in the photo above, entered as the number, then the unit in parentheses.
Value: 7.5 (A)
